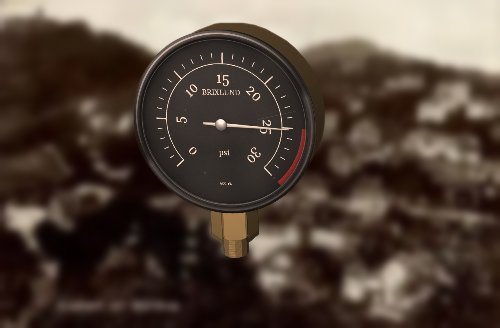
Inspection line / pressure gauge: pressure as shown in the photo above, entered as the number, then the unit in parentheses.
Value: 25 (psi)
